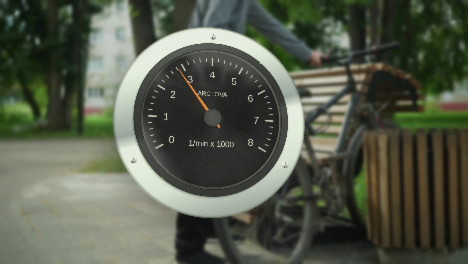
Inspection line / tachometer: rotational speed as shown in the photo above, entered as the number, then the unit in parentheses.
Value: 2800 (rpm)
